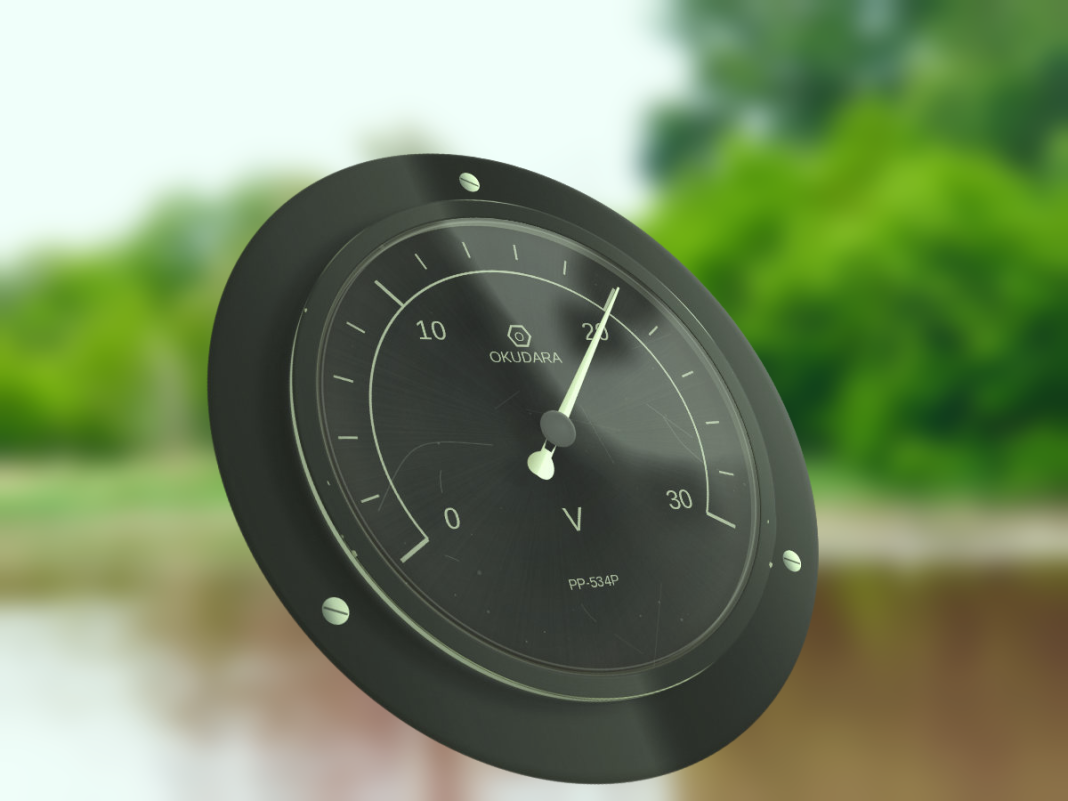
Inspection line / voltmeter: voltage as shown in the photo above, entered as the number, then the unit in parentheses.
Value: 20 (V)
